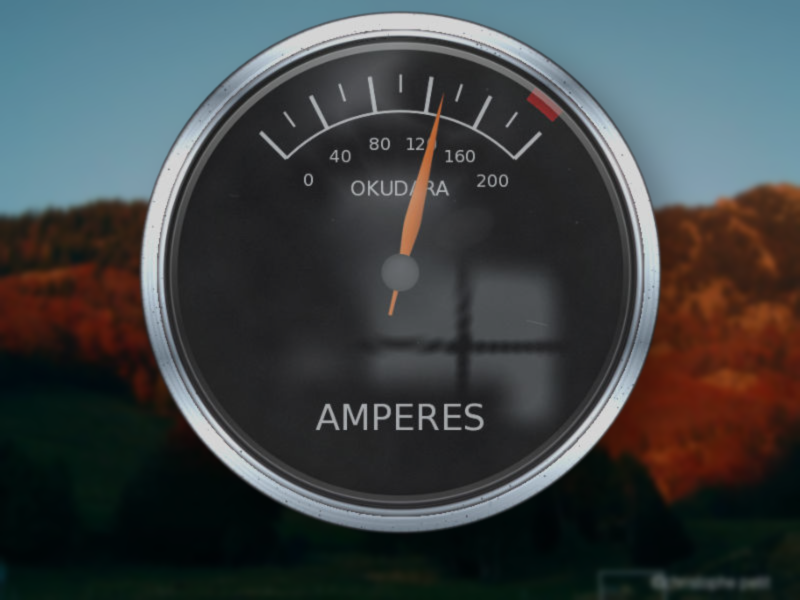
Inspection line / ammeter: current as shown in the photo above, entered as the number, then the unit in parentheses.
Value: 130 (A)
